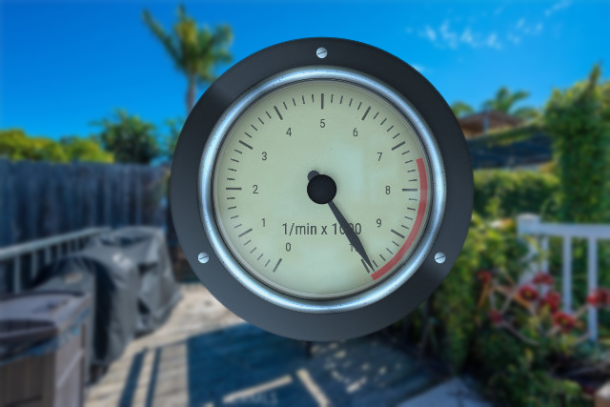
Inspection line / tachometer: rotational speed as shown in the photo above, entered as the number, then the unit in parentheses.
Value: 9900 (rpm)
